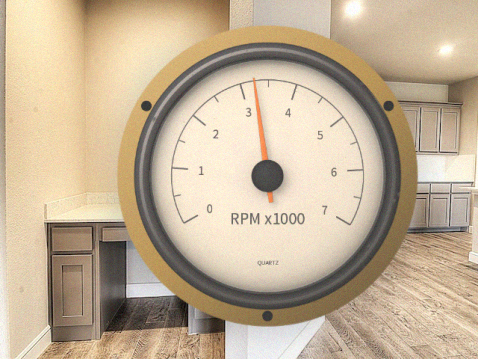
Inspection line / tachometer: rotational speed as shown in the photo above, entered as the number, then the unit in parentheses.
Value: 3250 (rpm)
